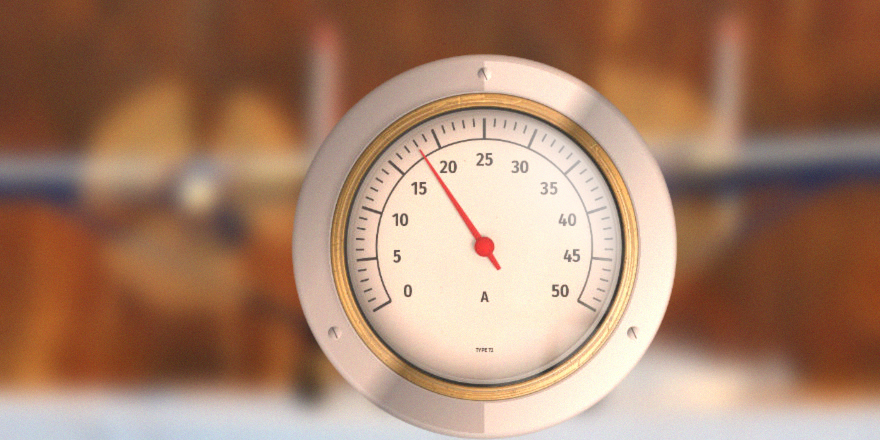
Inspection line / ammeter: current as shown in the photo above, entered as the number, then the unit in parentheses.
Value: 18 (A)
